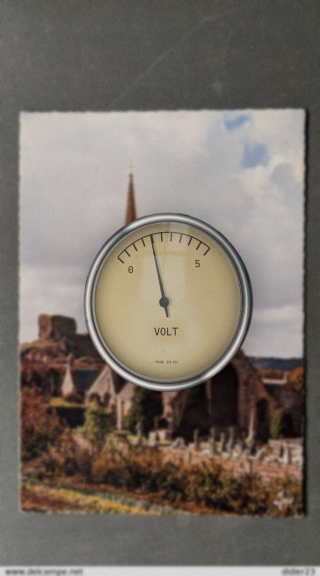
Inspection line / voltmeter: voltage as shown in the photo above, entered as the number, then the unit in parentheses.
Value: 2 (V)
